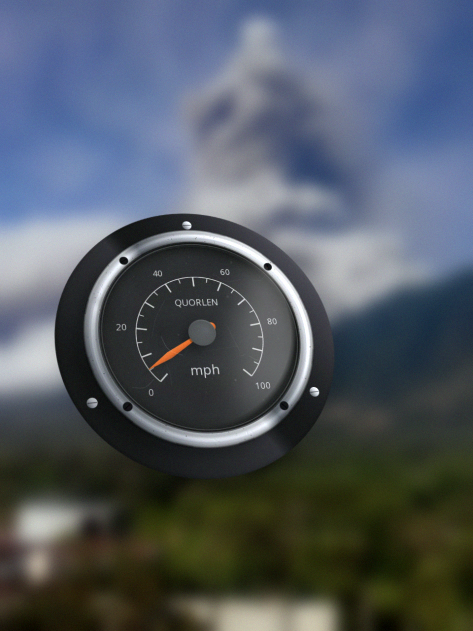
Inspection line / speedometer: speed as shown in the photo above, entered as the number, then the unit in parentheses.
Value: 5 (mph)
